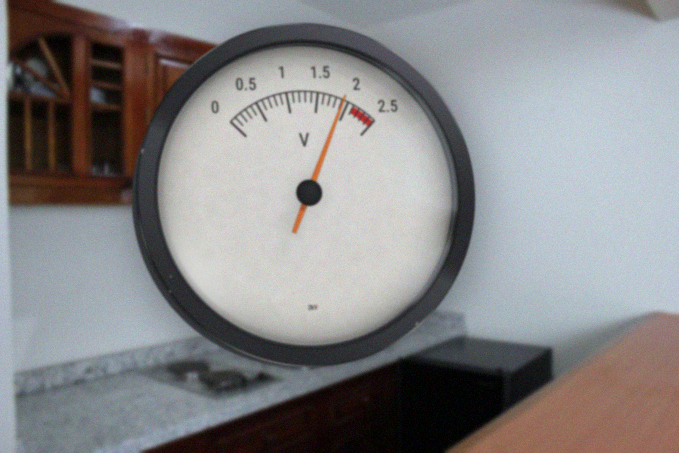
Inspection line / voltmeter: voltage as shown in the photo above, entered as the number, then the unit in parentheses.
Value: 1.9 (V)
